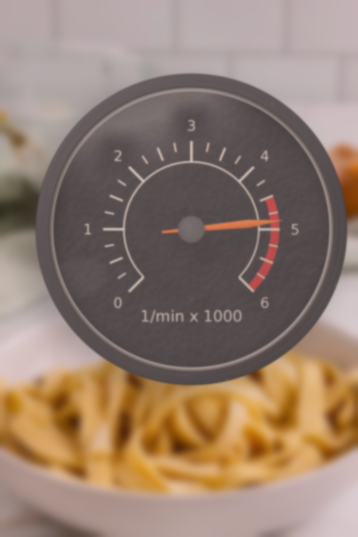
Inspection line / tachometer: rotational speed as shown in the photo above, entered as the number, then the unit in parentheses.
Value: 4875 (rpm)
